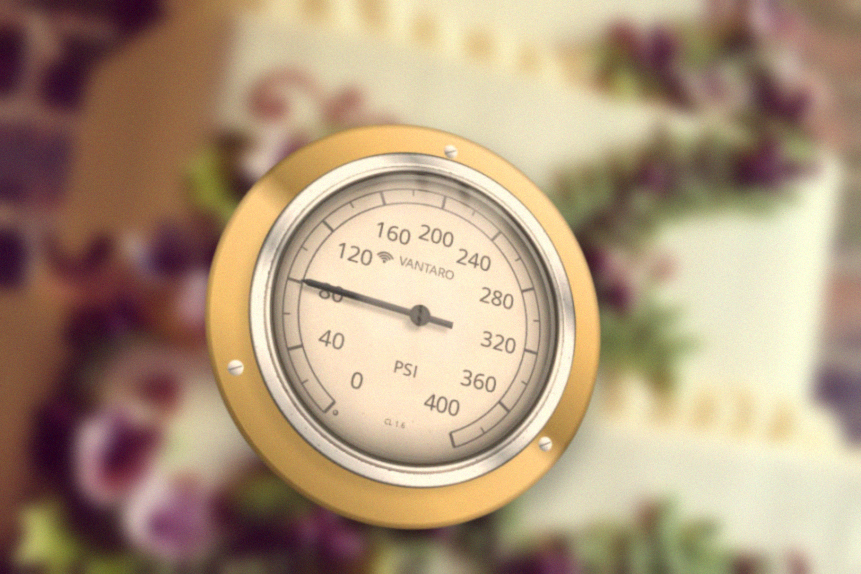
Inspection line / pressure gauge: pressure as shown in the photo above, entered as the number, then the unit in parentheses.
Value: 80 (psi)
